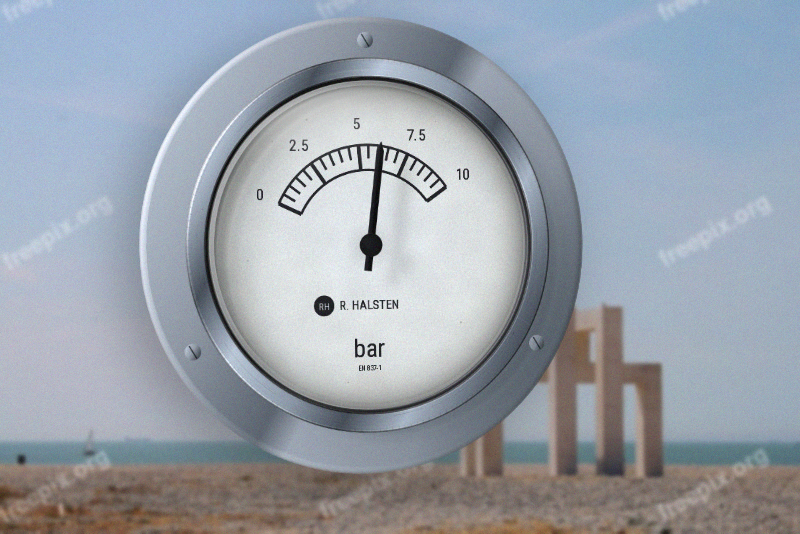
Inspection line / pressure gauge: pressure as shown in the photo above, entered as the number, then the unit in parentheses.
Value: 6 (bar)
